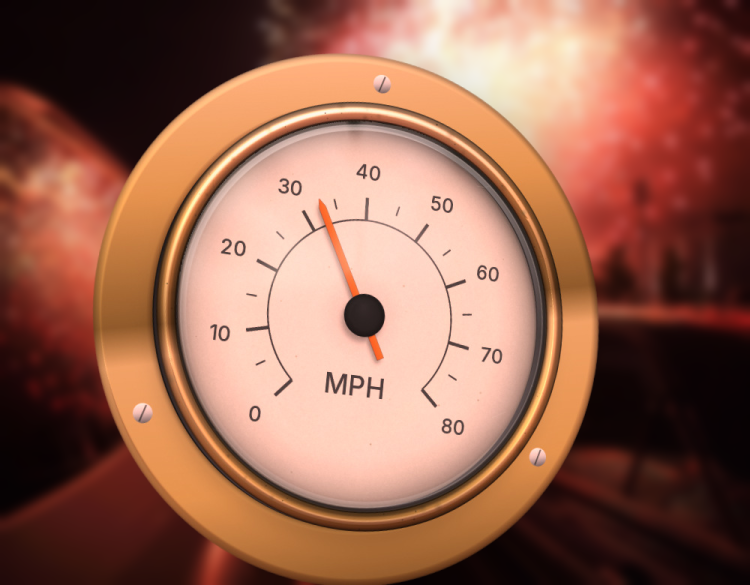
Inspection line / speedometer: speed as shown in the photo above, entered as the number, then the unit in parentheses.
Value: 32.5 (mph)
